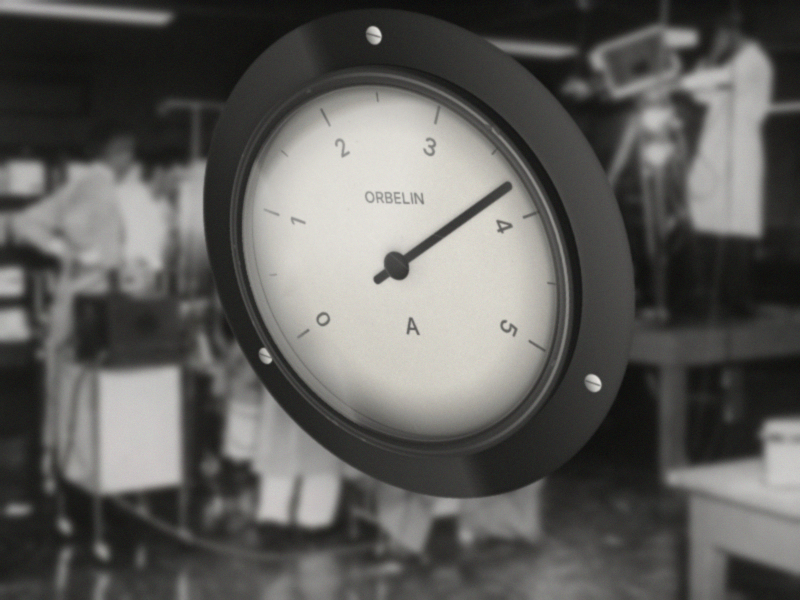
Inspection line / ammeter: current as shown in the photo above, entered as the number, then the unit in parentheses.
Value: 3.75 (A)
